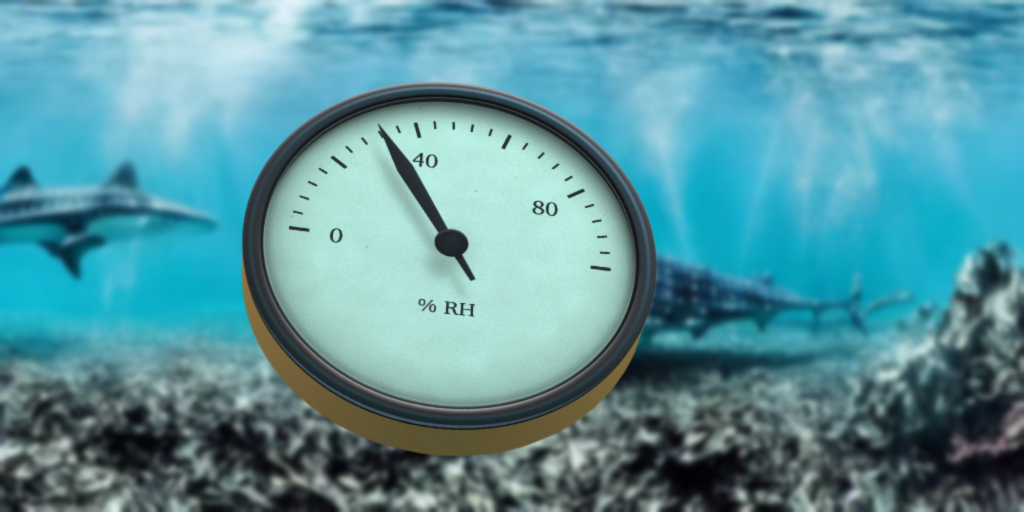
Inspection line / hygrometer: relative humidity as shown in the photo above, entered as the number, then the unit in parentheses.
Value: 32 (%)
